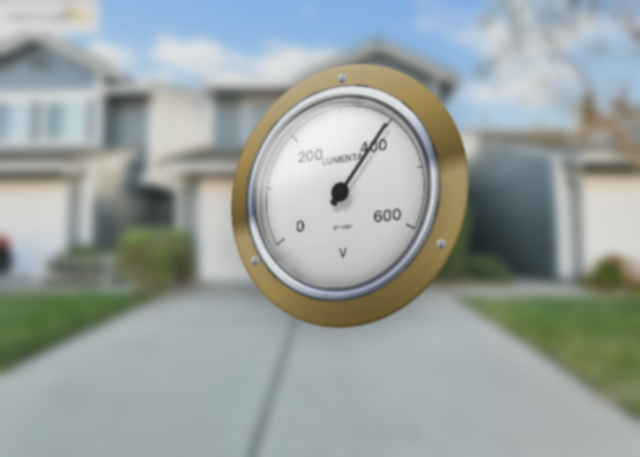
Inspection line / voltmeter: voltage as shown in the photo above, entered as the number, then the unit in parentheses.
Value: 400 (V)
